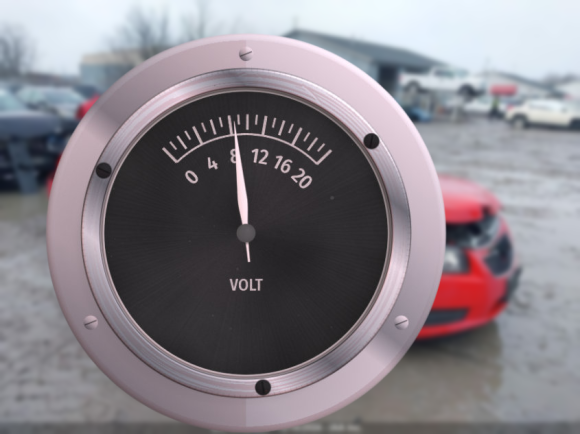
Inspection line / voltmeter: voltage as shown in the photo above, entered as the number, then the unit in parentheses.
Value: 8.5 (V)
